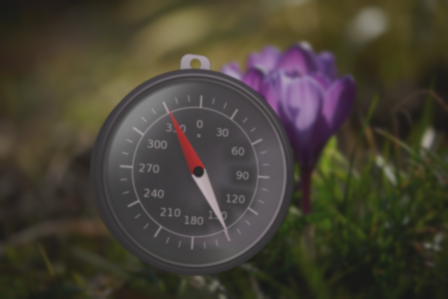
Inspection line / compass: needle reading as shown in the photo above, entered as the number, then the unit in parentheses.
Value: 330 (°)
